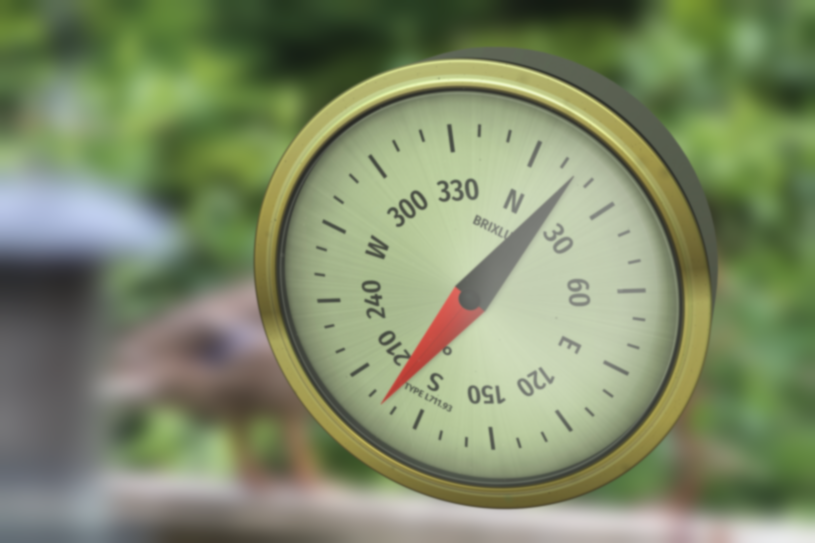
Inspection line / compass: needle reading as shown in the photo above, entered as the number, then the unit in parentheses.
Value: 195 (°)
